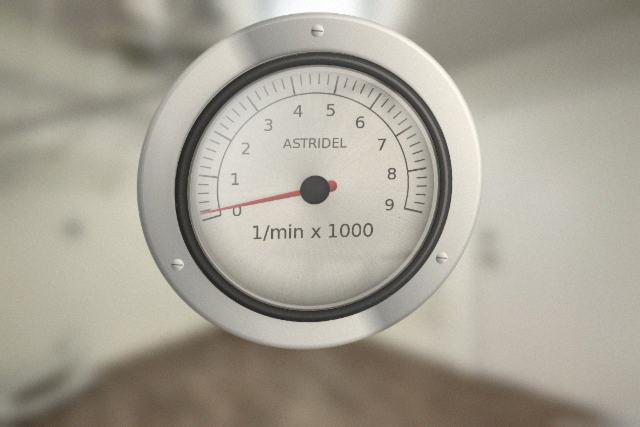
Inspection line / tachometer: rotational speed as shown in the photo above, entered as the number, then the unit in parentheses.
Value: 200 (rpm)
